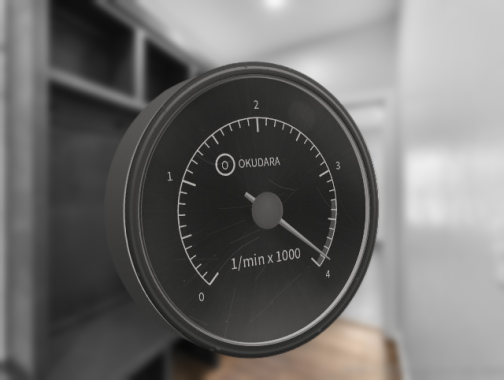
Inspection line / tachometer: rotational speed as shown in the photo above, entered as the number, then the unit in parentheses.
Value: 3900 (rpm)
